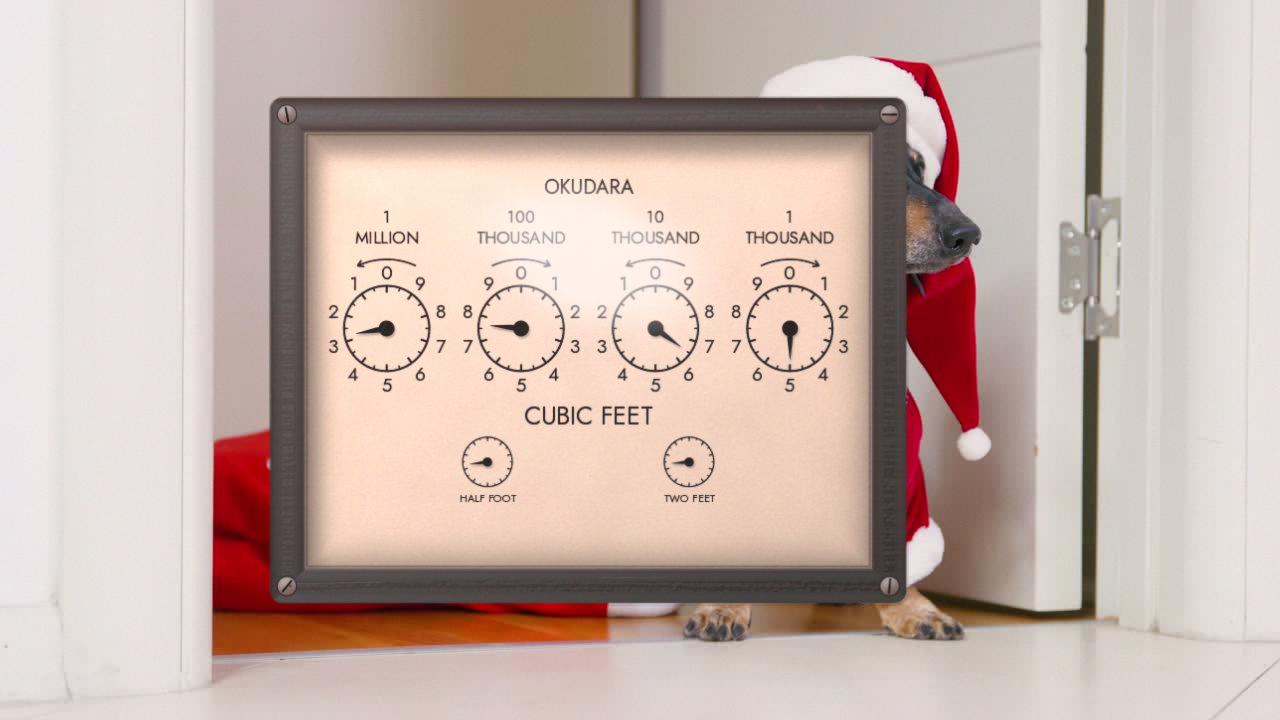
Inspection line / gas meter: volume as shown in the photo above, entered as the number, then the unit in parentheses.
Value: 276500 (ft³)
